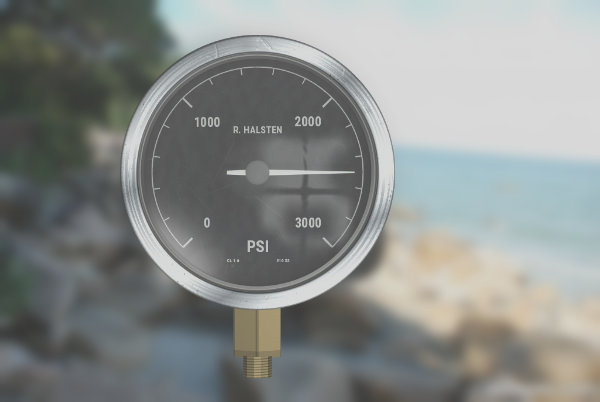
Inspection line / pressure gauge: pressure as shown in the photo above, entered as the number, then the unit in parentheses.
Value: 2500 (psi)
